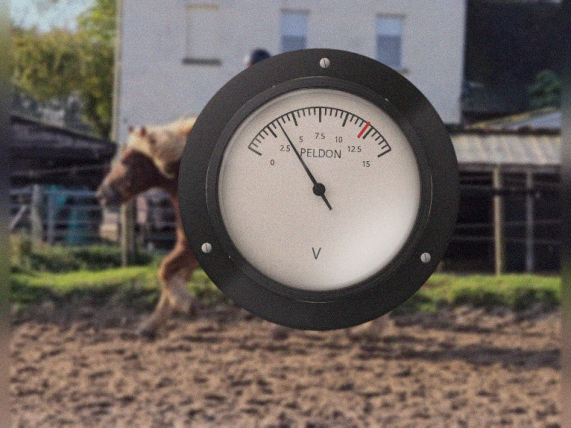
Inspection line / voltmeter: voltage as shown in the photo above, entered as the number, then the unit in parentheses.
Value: 3.5 (V)
